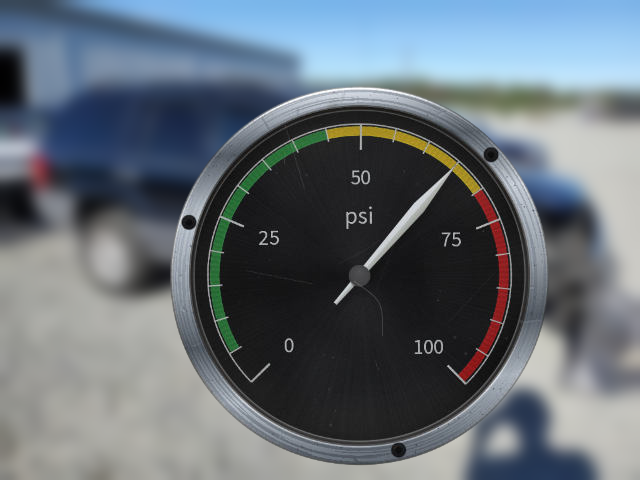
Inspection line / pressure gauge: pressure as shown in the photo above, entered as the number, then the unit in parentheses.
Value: 65 (psi)
